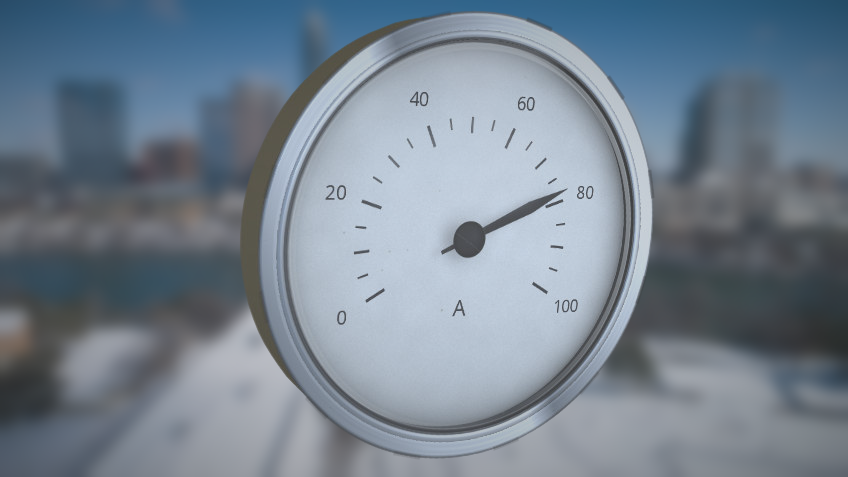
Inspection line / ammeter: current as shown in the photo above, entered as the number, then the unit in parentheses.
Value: 77.5 (A)
